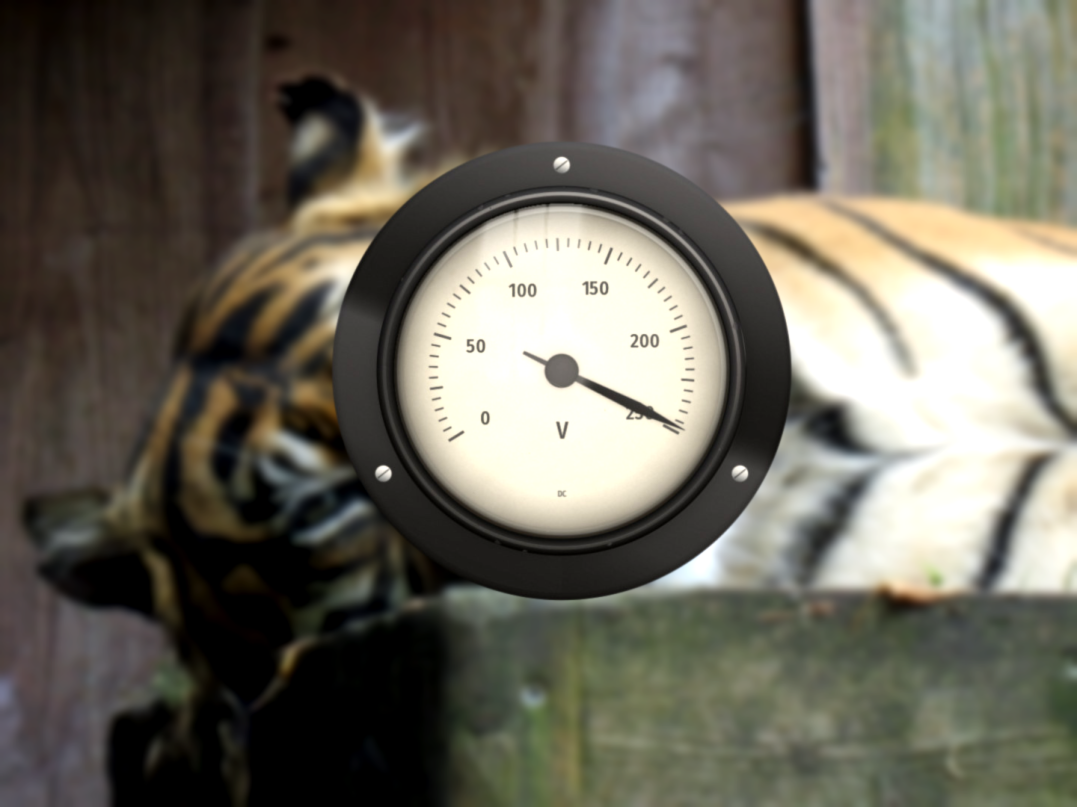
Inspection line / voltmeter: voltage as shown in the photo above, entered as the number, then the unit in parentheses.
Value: 247.5 (V)
